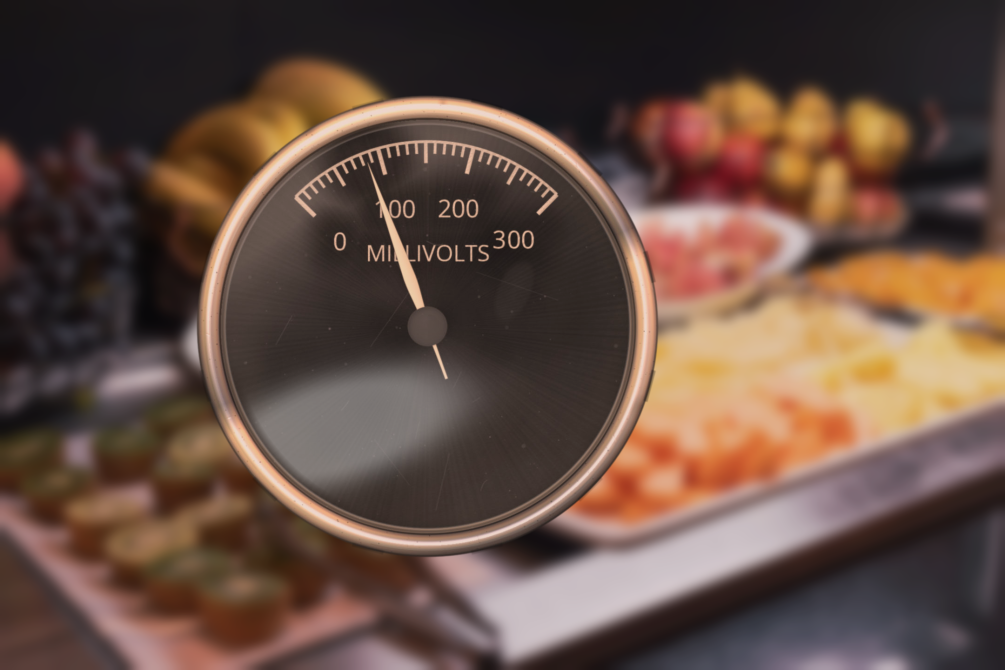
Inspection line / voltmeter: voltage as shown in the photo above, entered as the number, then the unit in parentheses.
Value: 85 (mV)
